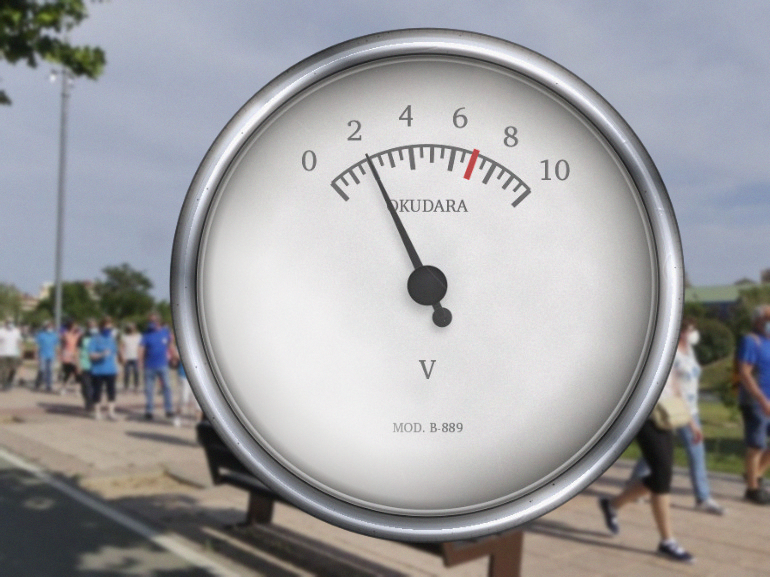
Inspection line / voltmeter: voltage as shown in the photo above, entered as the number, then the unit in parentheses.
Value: 2 (V)
